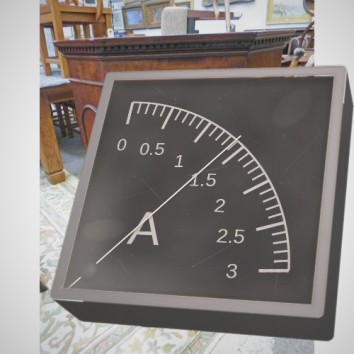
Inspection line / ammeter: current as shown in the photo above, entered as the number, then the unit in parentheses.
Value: 1.4 (A)
